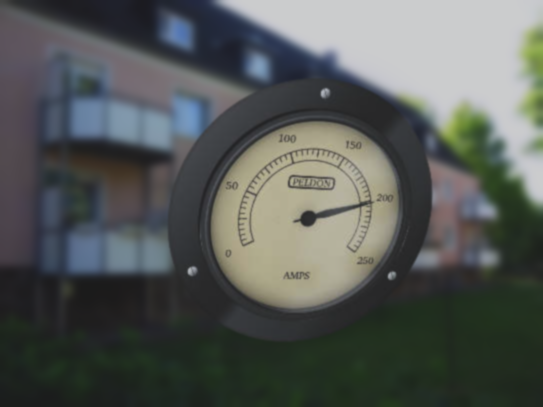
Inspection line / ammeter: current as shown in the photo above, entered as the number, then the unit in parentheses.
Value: 200 (A)
